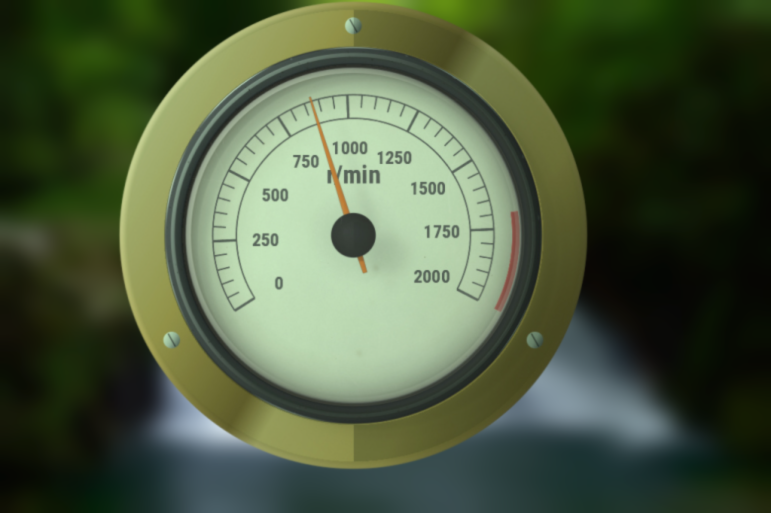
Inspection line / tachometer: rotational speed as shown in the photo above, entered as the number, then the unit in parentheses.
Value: 875 (rpm)
